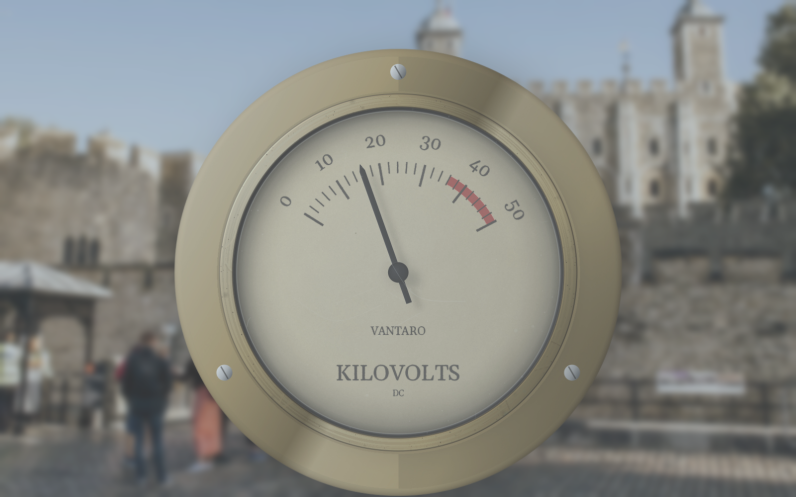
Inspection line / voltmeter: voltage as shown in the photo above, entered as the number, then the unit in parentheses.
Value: 16 (kV)
